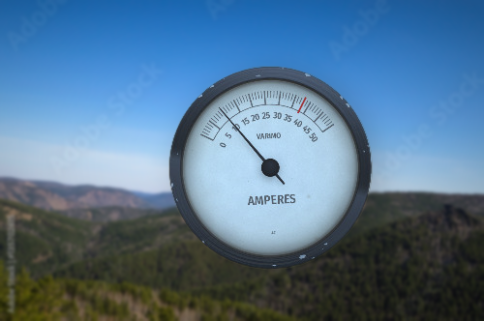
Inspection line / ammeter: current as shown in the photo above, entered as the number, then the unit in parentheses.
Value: 10 (A)
